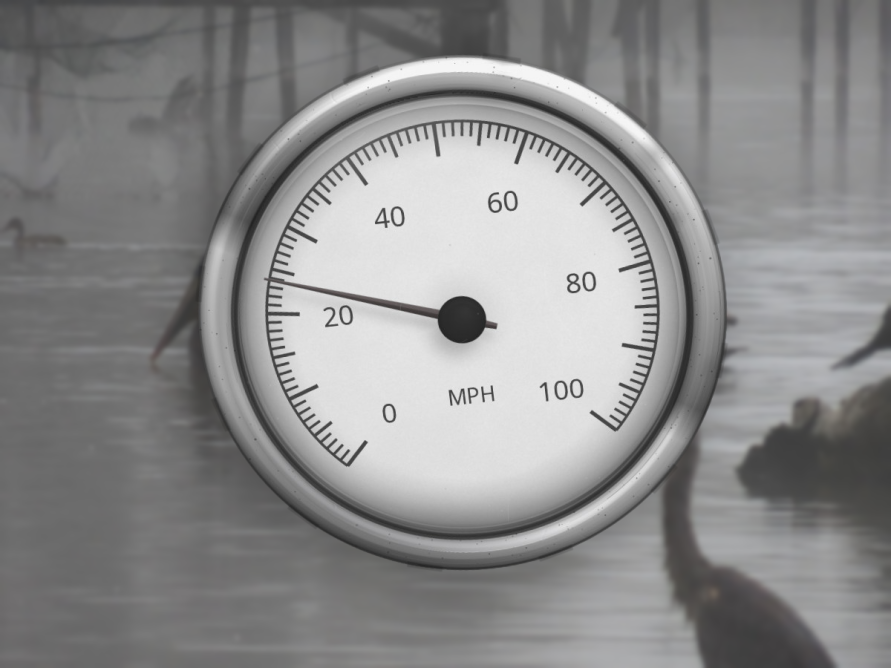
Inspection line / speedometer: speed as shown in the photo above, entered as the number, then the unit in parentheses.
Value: 24 (mph)
